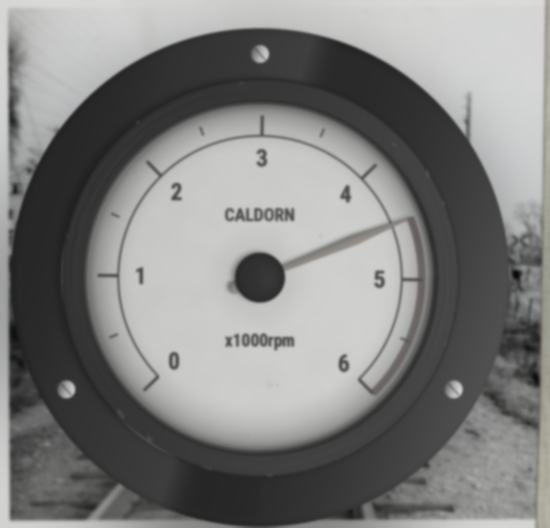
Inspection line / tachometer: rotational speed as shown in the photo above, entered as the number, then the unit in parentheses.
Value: 4500 (rpm)
